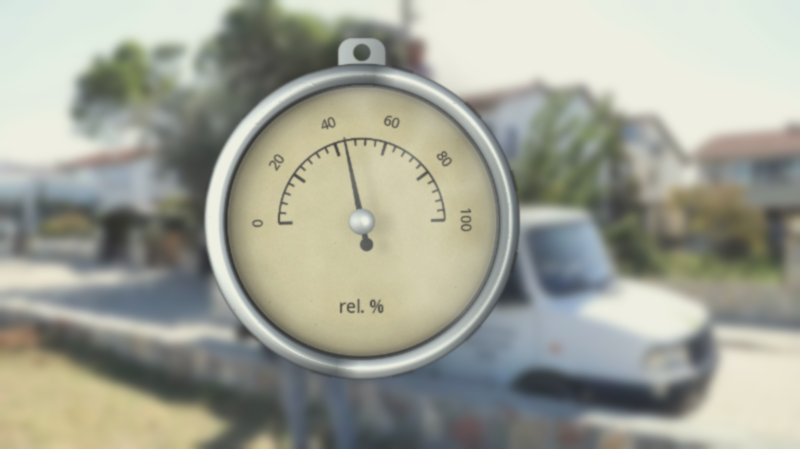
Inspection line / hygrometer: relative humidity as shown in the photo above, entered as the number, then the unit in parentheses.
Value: 44 (%)
